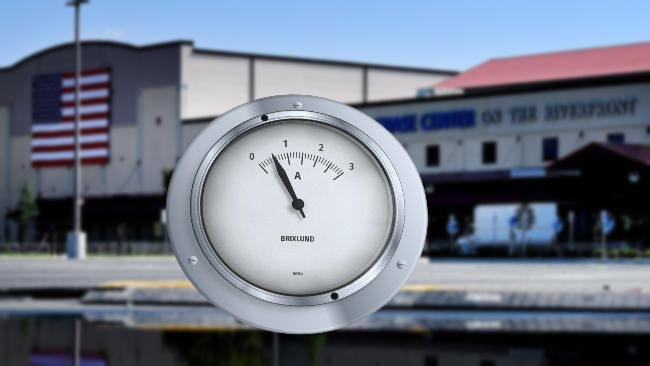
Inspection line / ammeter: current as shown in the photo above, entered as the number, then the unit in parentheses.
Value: 0.5 (A)
